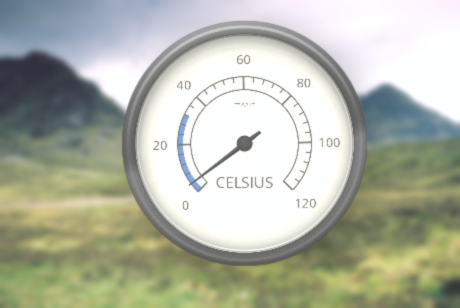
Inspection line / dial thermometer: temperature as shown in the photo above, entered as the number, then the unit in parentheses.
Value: 4 (°C)
